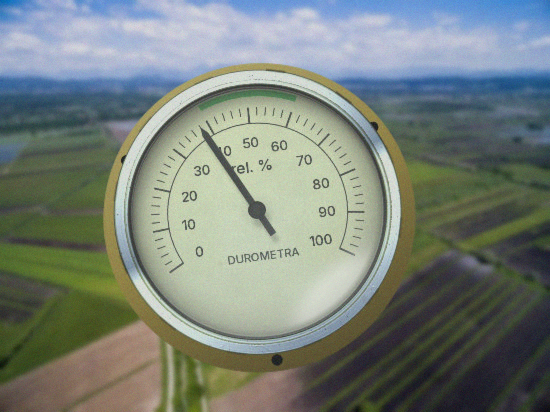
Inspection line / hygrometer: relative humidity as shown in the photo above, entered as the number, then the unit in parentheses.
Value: 38 (%)
